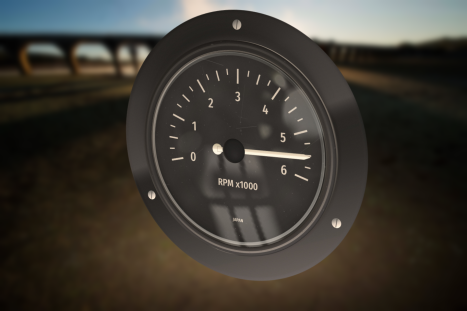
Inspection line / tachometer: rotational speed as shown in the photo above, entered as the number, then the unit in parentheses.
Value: 5500 (rpm)
